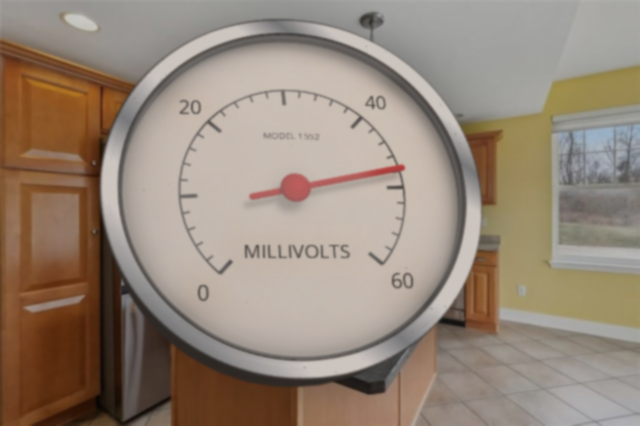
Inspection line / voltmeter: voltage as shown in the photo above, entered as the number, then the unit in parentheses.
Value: 48 (mV)
